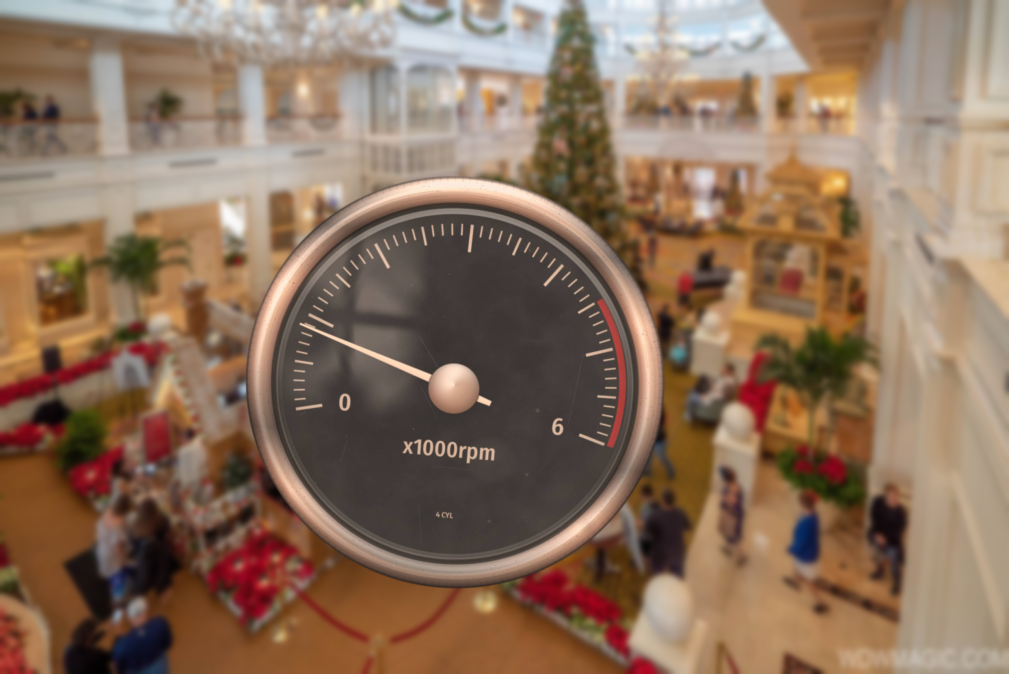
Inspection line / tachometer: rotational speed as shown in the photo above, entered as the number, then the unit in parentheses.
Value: 900 (rpm)
